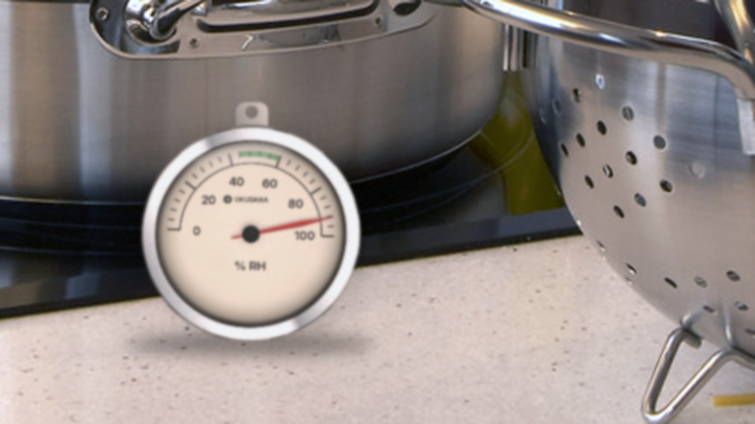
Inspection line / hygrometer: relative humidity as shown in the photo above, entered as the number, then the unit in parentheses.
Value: 92 (%)
